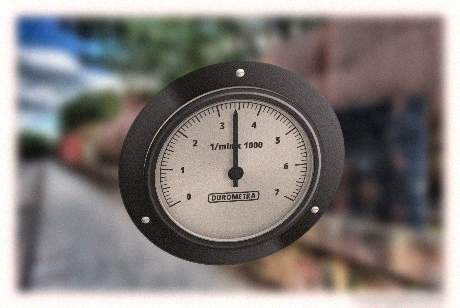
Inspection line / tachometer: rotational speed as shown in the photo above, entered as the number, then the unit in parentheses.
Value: 3400 (rpm)
